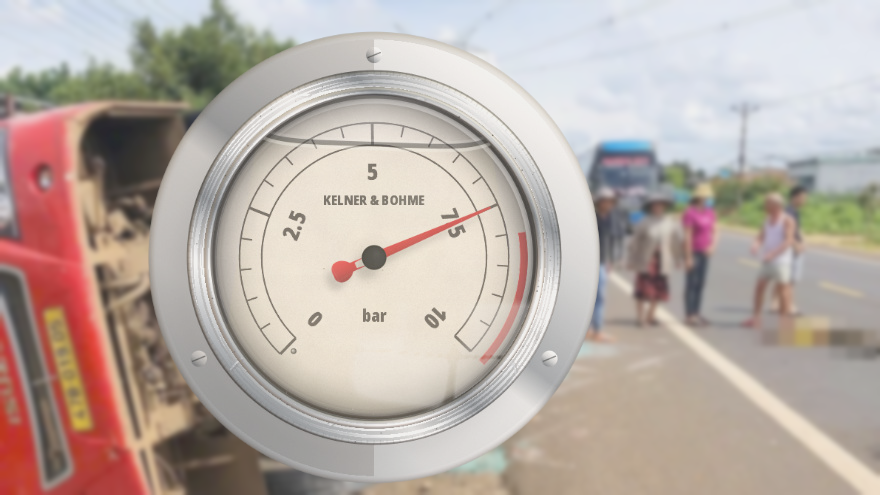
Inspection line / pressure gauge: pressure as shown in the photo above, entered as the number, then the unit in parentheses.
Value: 7.5 (bar)
